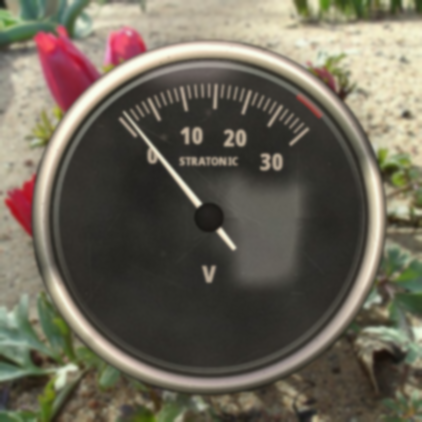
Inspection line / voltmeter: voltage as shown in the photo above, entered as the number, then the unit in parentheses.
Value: 1 (V)
